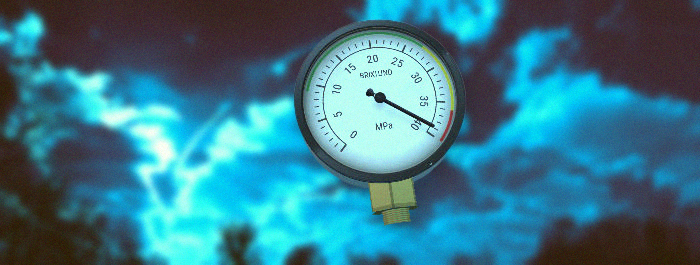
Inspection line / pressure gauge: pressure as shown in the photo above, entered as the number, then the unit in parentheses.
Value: 39 (MPa)
